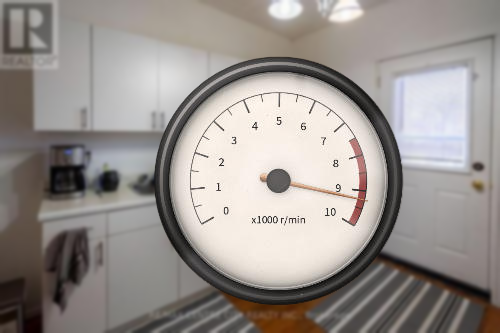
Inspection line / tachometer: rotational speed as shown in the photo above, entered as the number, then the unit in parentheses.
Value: 9250 (rpm)
